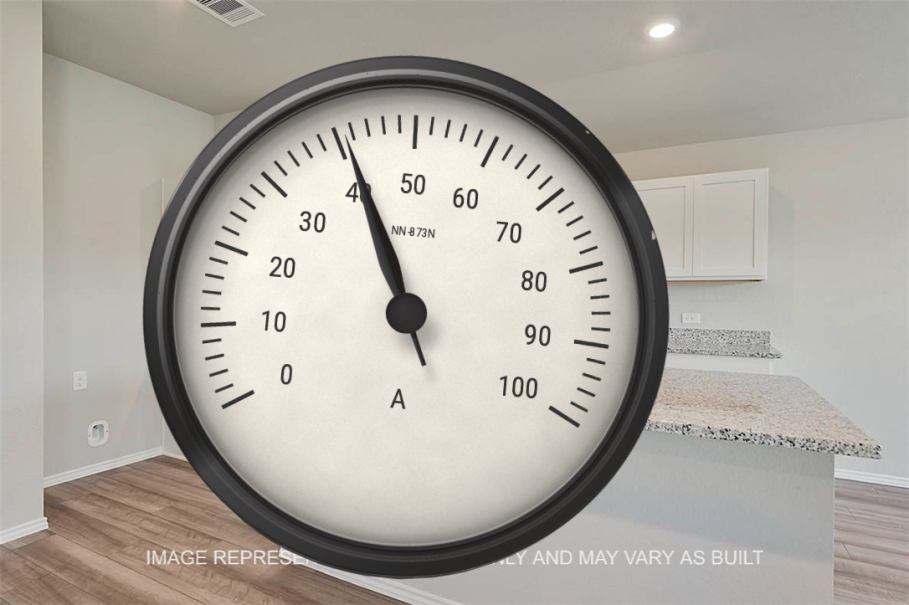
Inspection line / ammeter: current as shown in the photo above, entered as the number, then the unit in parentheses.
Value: 41 (A)
